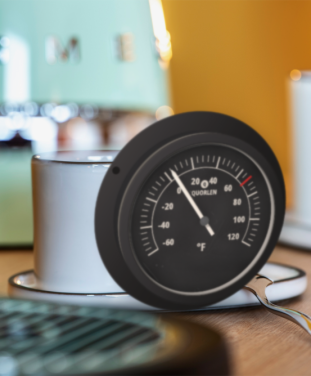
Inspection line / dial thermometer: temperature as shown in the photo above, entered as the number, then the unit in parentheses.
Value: 4 (°F)
